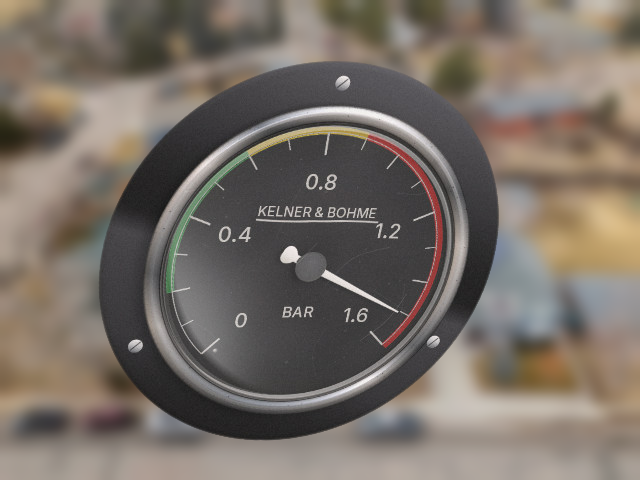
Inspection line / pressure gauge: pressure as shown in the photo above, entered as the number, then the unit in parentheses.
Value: 1.5 (bar)
